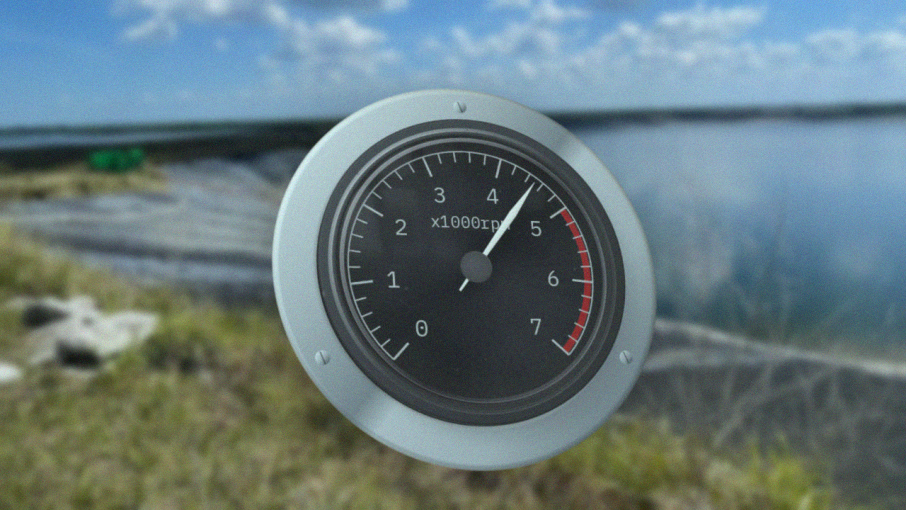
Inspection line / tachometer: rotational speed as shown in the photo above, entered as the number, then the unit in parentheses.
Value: 4500 (rpm)
